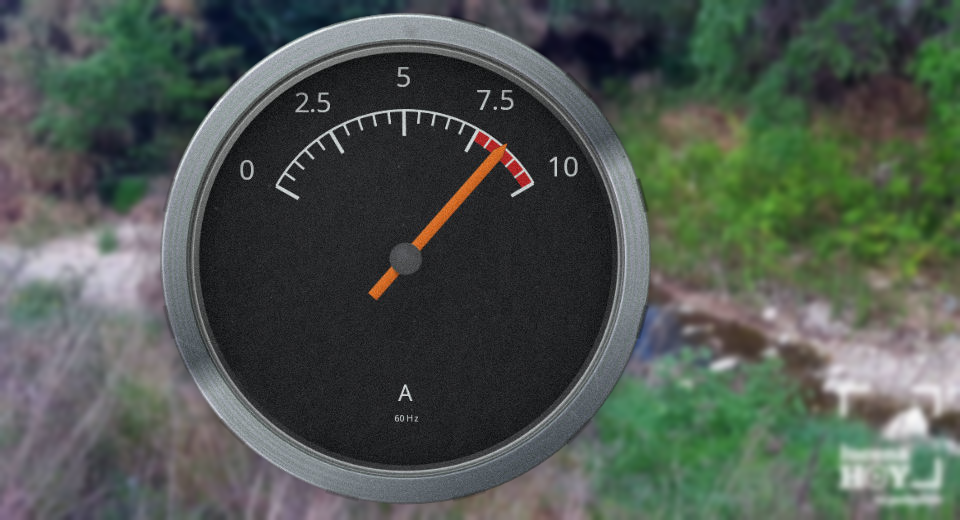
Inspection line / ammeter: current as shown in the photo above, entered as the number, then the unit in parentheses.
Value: 8.5 (A)
